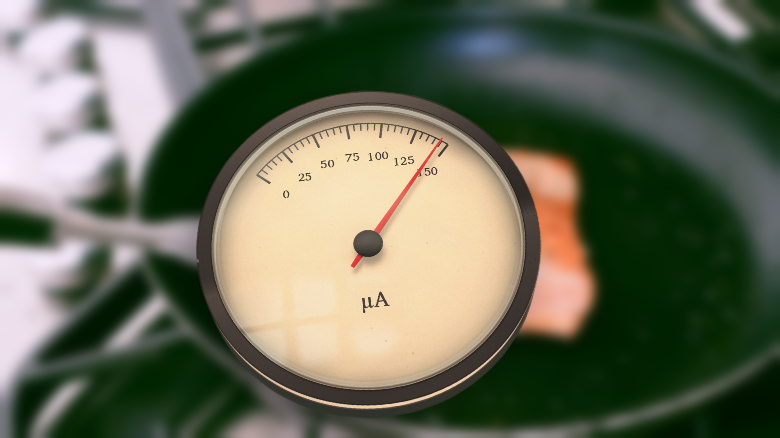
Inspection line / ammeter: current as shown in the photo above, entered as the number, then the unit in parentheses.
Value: 145 (µA)
